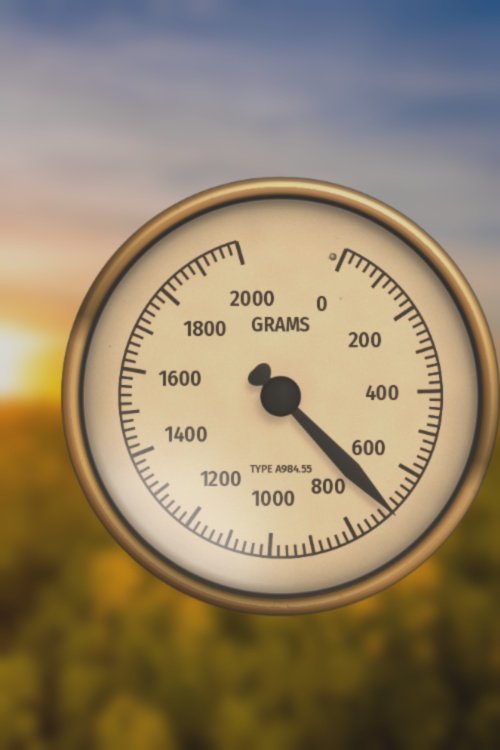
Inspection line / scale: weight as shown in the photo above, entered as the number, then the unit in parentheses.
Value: 700 (g)
